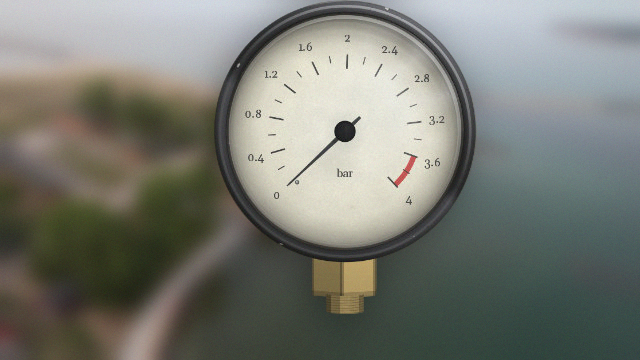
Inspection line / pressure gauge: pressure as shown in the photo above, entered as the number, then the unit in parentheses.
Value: 0 (bar)
